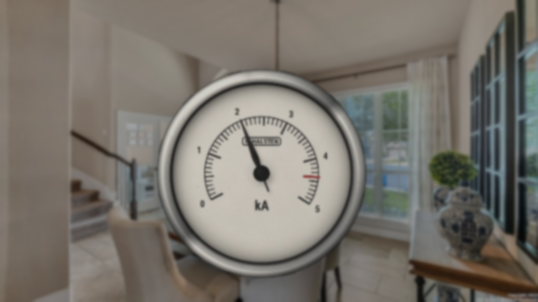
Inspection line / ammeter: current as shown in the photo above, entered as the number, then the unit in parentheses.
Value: 2 (kA)
